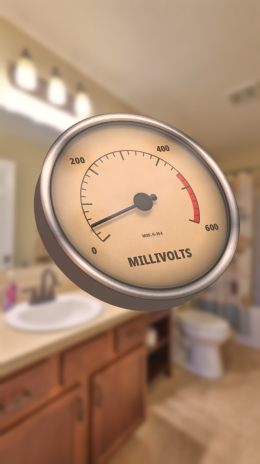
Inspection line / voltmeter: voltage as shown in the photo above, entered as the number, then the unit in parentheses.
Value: 40 (mV)
